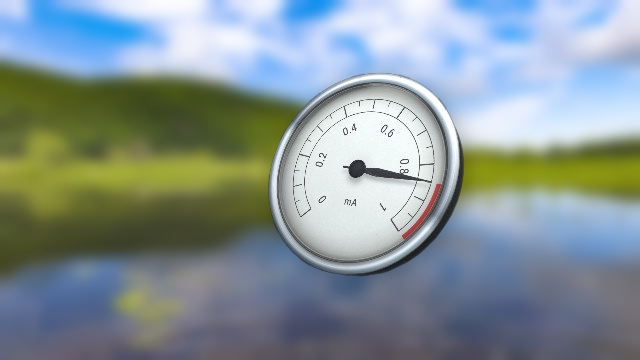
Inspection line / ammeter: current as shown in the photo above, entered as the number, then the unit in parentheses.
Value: 0.85 (mA)
